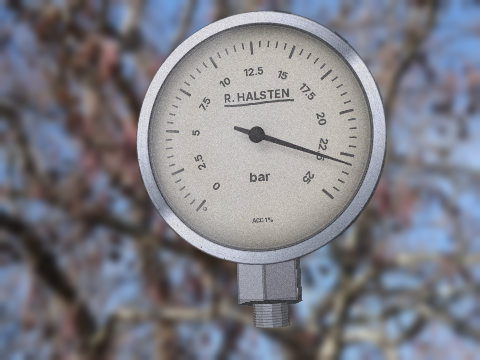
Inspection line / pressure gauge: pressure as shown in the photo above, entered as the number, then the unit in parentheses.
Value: 23 (bar)
